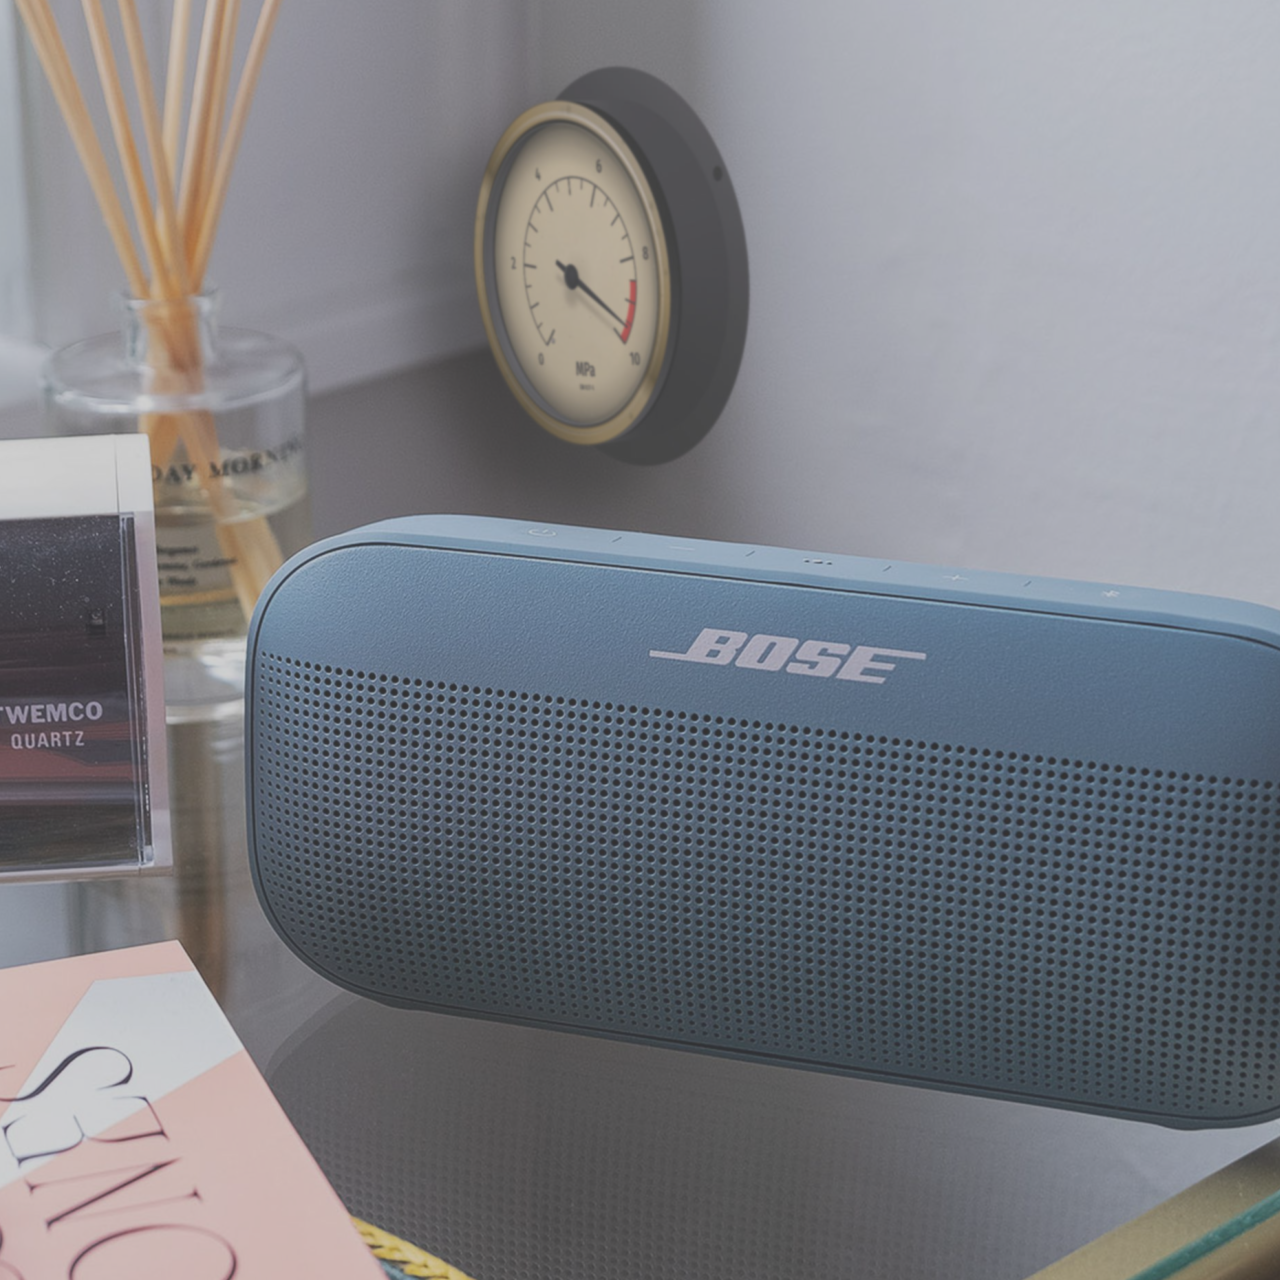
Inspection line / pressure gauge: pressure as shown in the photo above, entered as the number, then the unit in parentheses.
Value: 9.5 (MPa)
